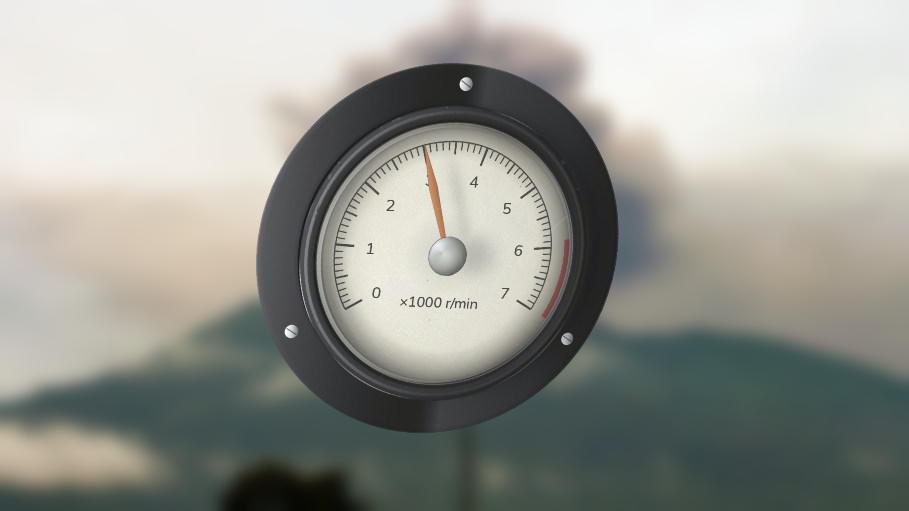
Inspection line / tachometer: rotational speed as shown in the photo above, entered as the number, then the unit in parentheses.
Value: 3000 (rpm)
